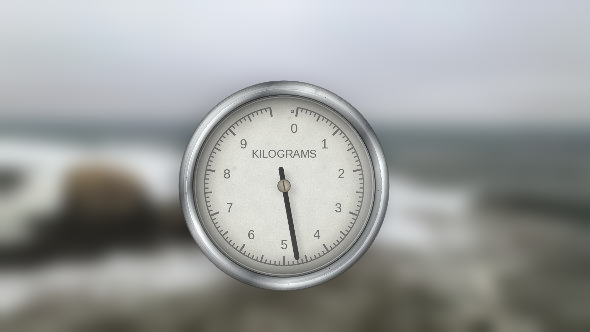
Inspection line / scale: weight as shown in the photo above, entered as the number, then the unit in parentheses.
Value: 4.7 (kg)
